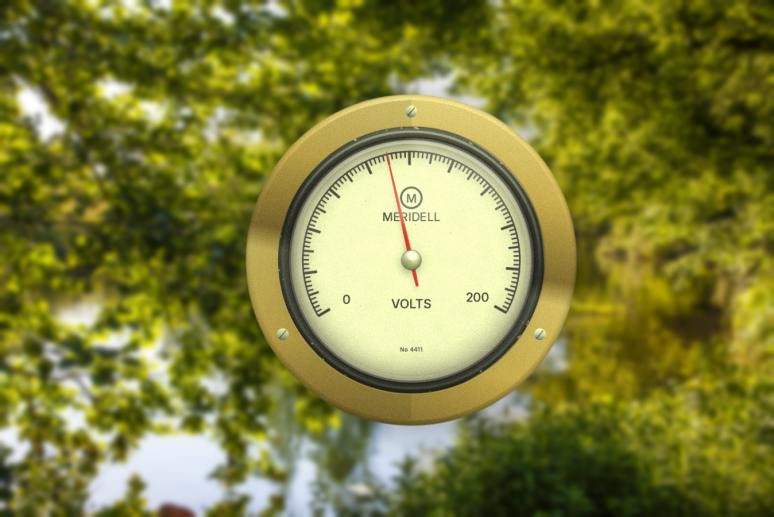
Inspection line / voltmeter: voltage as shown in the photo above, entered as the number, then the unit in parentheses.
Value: 90 (V)
